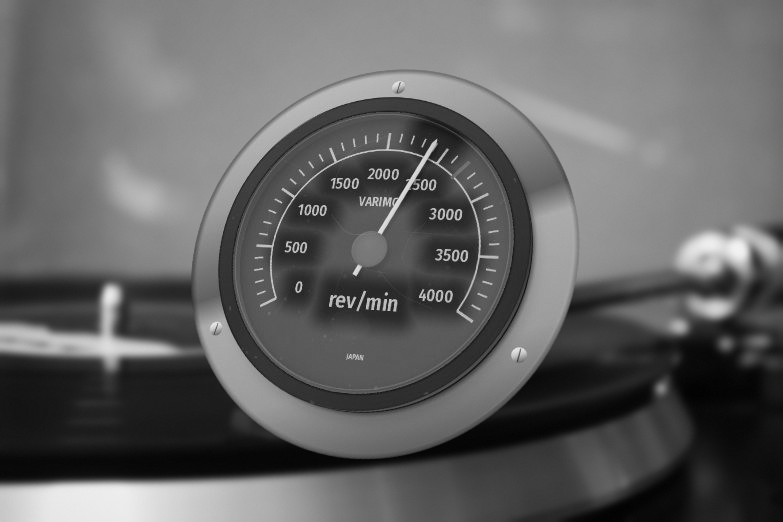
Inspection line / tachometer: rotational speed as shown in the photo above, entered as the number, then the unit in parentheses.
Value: 2400 (rpm)
